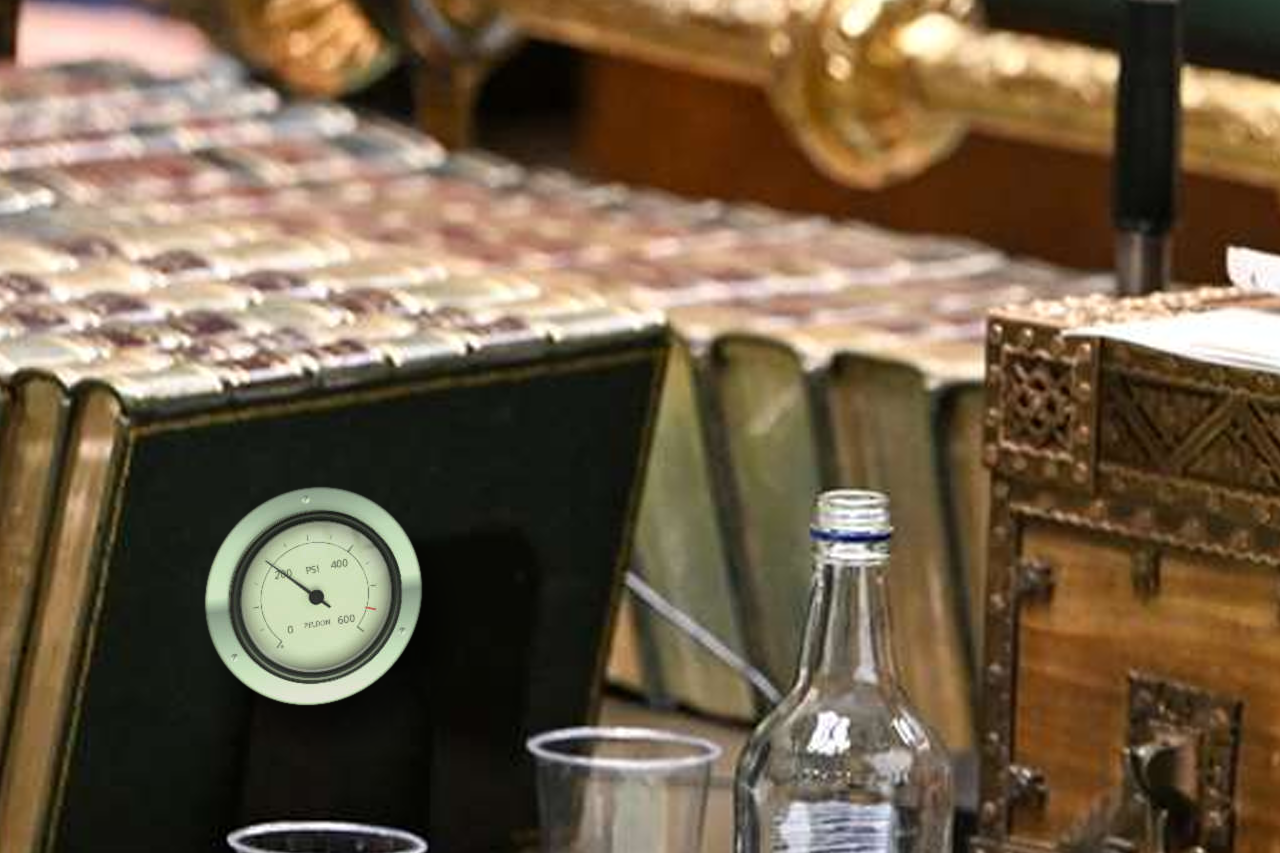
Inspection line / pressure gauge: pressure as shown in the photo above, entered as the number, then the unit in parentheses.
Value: 200 (psi)
